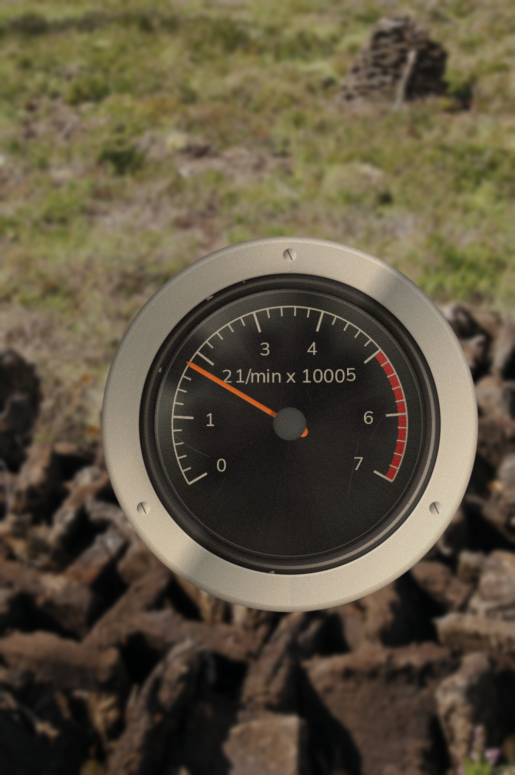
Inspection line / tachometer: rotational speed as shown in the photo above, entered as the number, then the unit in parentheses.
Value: 1800 (rpm)
